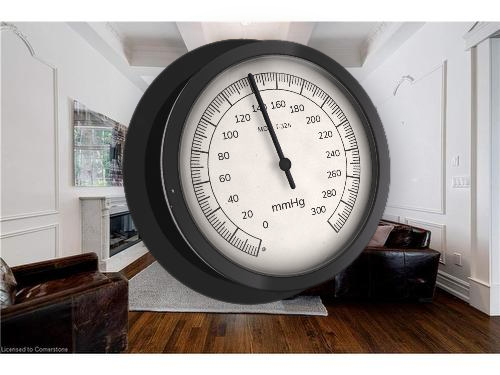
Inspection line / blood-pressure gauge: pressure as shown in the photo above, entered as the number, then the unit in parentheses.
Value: 140 (mmHg)
